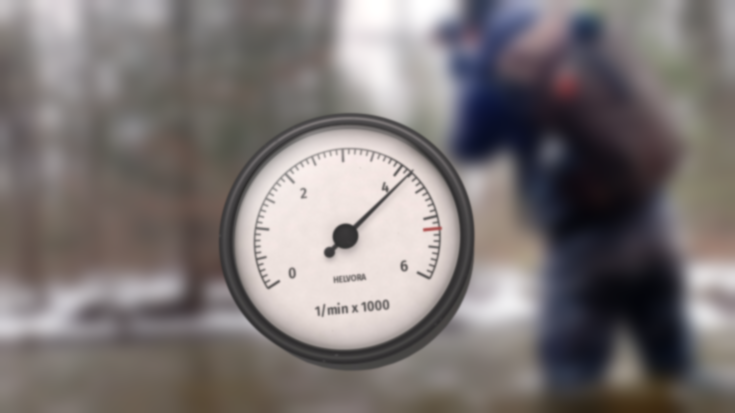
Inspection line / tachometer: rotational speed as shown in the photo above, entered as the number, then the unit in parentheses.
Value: 4200 (rpm)
